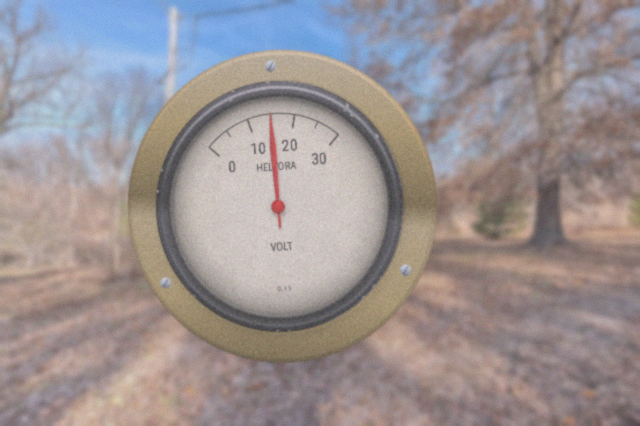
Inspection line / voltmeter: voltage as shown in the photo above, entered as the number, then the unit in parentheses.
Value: 15 (V)
